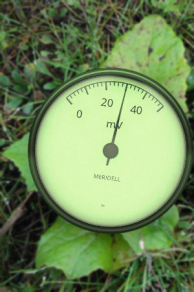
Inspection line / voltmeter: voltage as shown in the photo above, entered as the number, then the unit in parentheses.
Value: 30 (mV)
